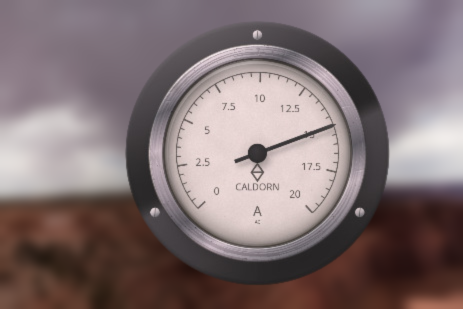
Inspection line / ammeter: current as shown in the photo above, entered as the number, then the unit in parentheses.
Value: 15 (A)
